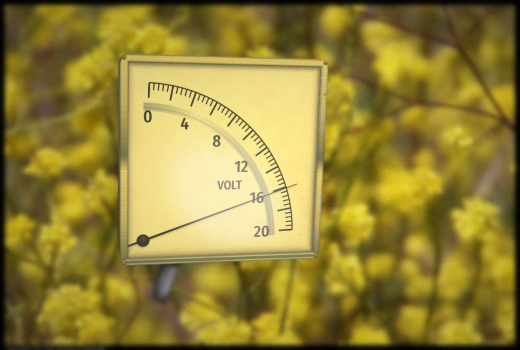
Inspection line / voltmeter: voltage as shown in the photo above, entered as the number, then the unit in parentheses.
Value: 16 (V)
